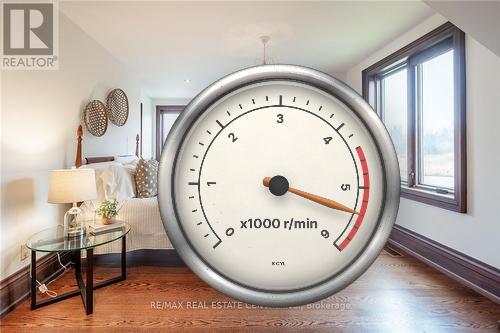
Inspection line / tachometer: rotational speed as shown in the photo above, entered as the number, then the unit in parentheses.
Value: 5400 (rpm)
